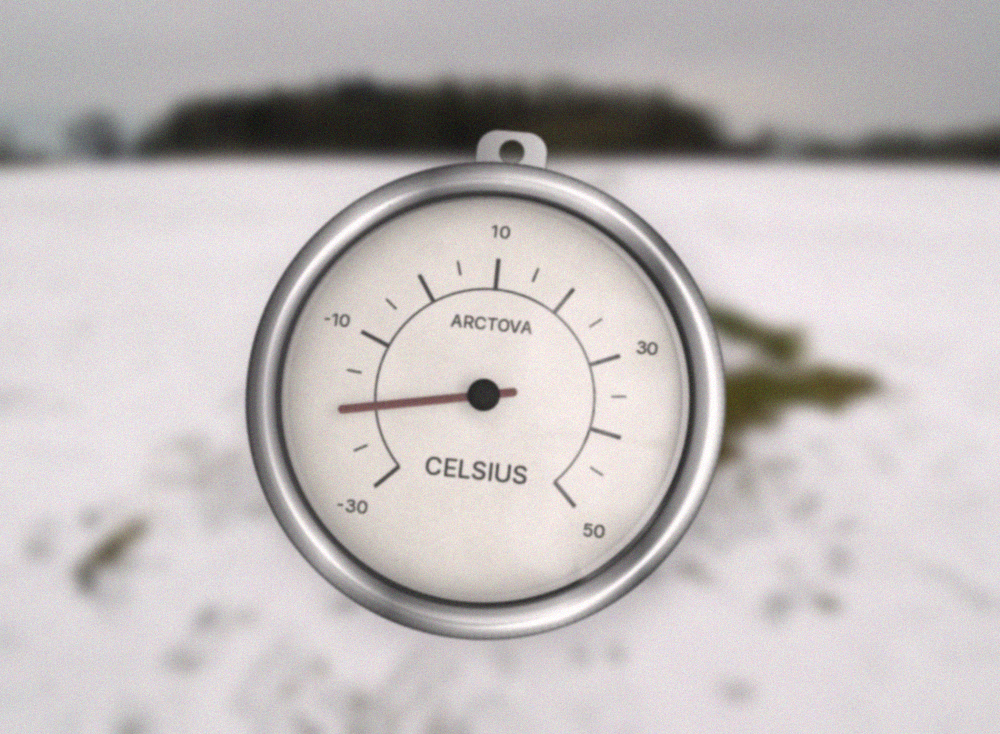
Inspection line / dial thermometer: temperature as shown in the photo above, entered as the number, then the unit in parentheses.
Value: -20 (°C)
